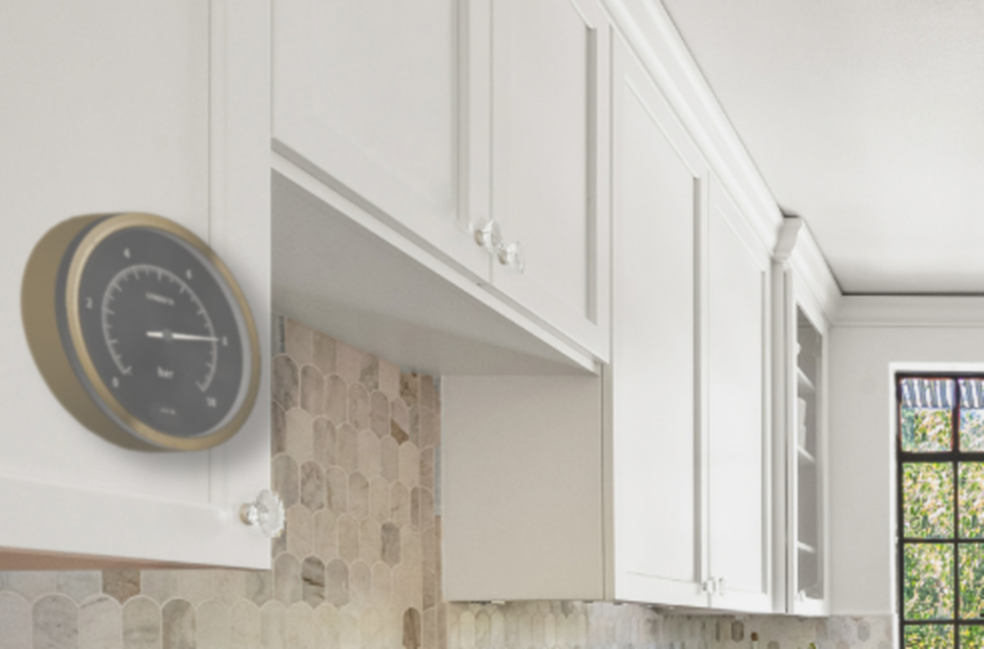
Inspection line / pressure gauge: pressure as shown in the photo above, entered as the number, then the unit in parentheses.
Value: 8 (bar)
